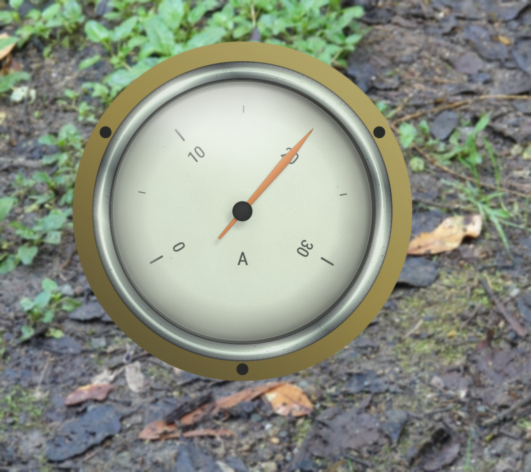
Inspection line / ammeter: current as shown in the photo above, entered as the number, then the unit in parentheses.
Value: 20 (A)
